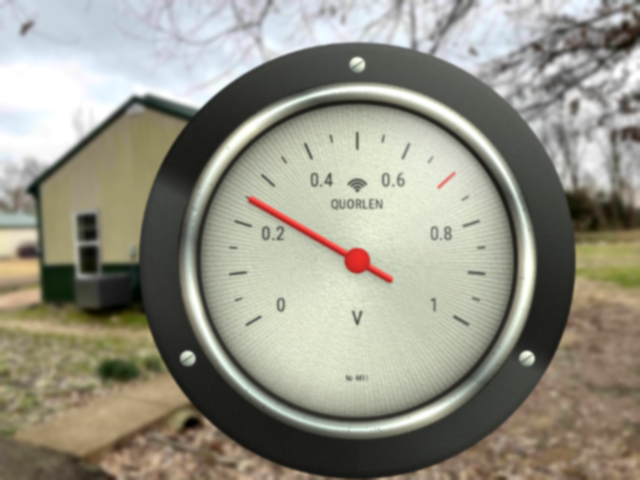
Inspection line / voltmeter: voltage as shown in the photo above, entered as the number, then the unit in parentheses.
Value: 0.25 (V)
